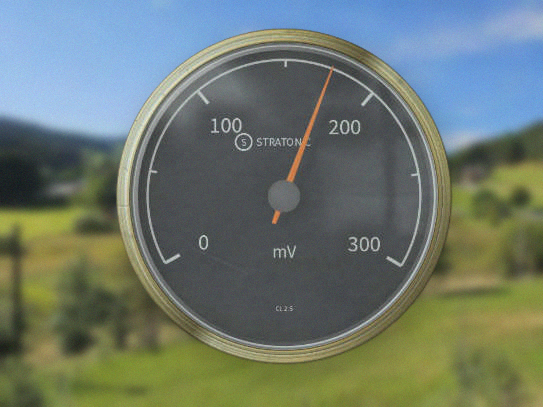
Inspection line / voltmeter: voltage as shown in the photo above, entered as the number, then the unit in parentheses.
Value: 175 (mV)
